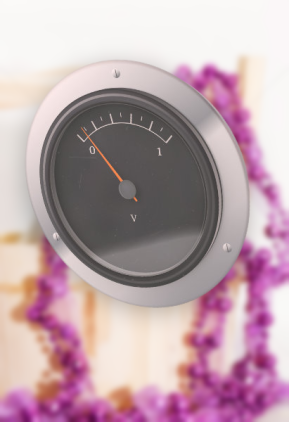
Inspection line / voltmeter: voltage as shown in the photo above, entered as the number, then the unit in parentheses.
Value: 0.1 (V)
